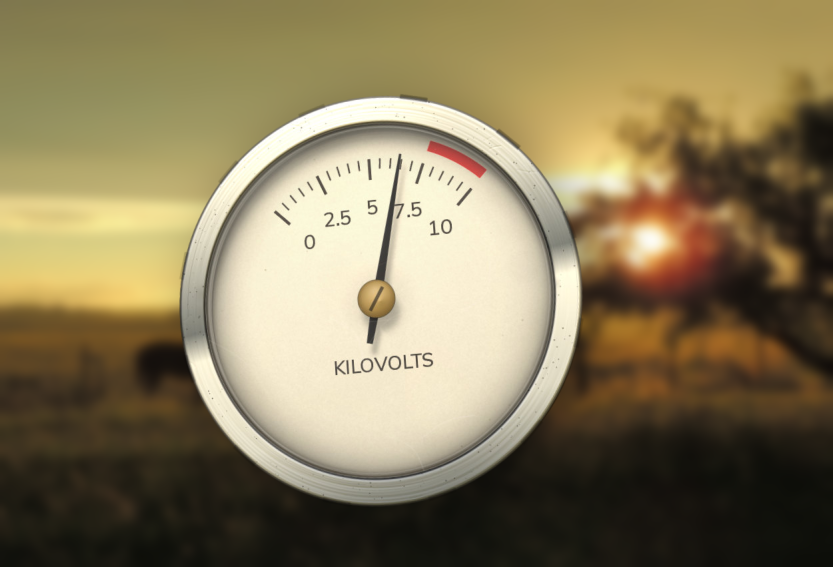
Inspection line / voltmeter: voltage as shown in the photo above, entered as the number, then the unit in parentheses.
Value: 6.5 (kV)
